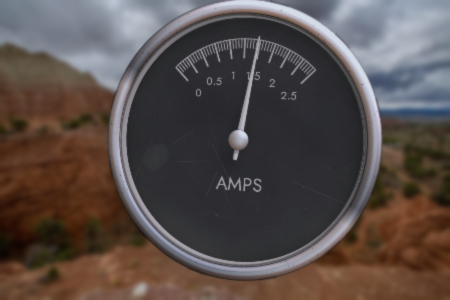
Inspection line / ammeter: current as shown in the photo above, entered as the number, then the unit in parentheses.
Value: 1.5 (A)
